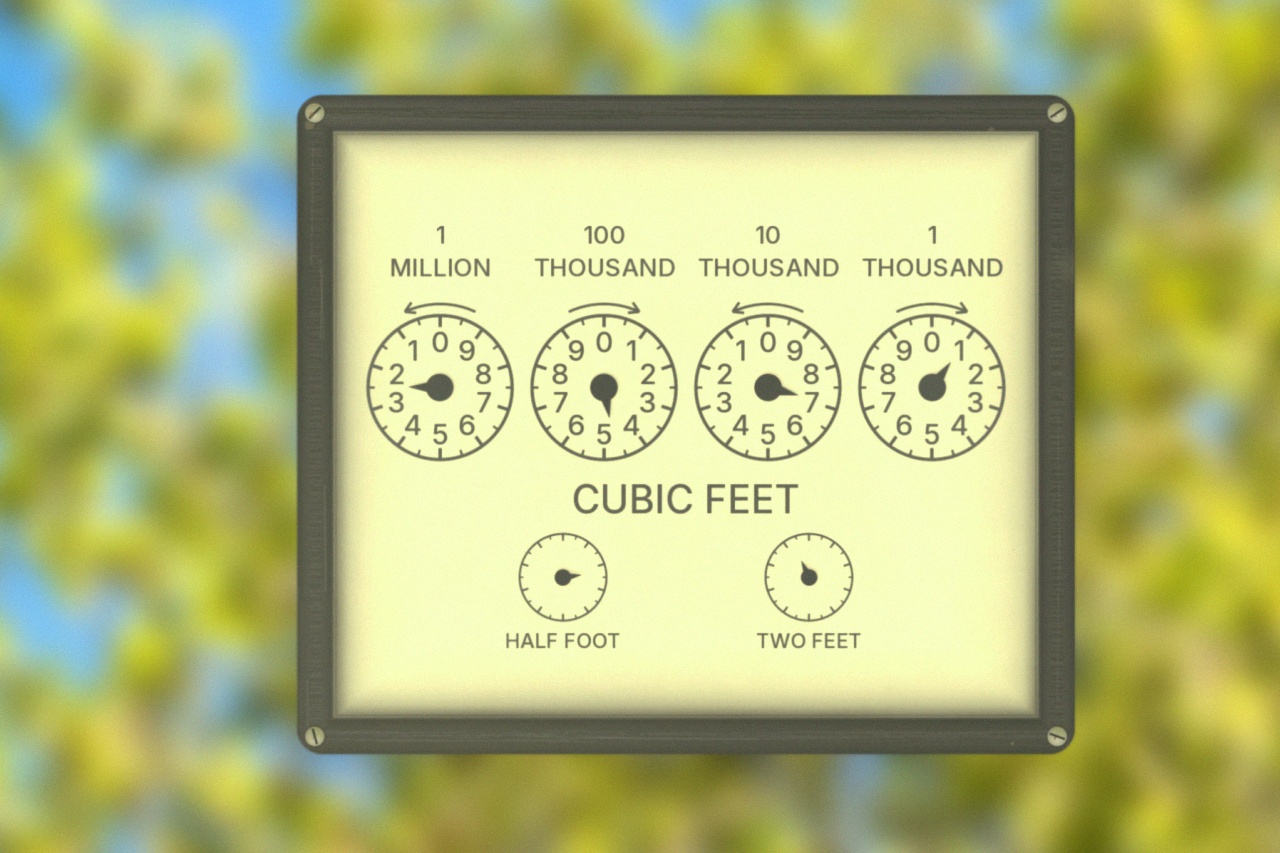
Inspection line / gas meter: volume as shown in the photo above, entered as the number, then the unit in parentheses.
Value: 247100 (ft³)
